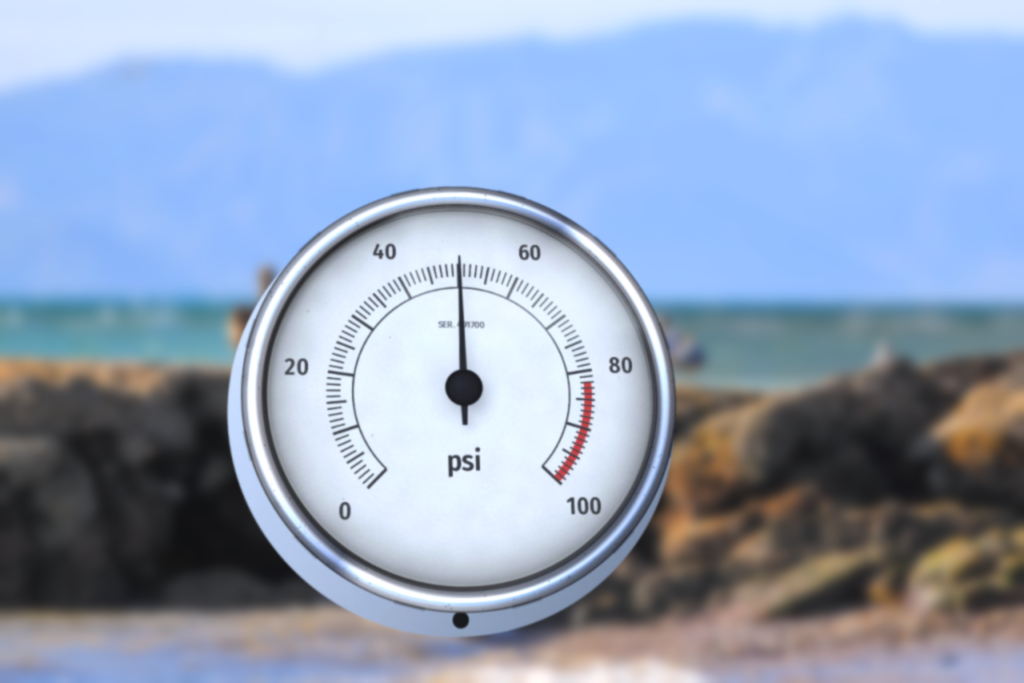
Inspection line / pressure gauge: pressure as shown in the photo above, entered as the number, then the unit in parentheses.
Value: 50 (psi)
